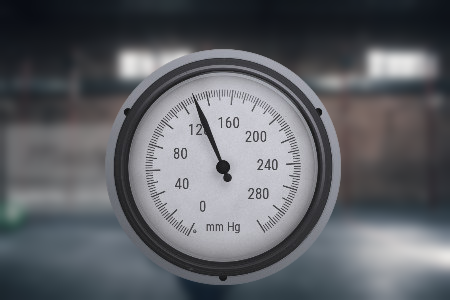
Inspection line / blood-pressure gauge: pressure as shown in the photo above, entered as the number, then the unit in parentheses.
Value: 130 (mmHg)
